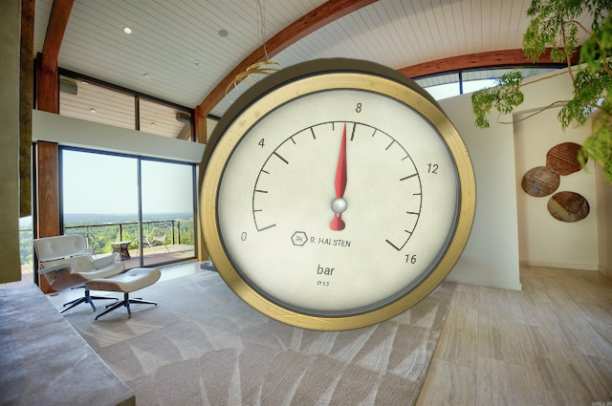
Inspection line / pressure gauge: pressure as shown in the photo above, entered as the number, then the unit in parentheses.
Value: 7.5 (bar)
